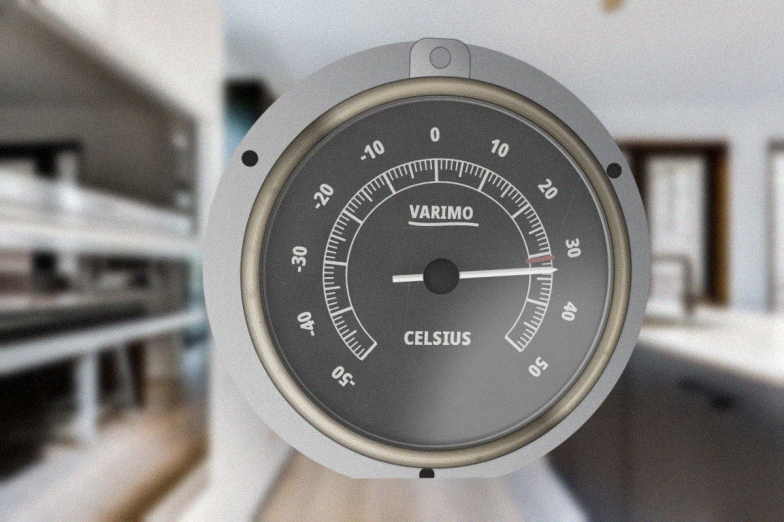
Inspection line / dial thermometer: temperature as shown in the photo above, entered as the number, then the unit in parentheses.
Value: 33 (°C)
